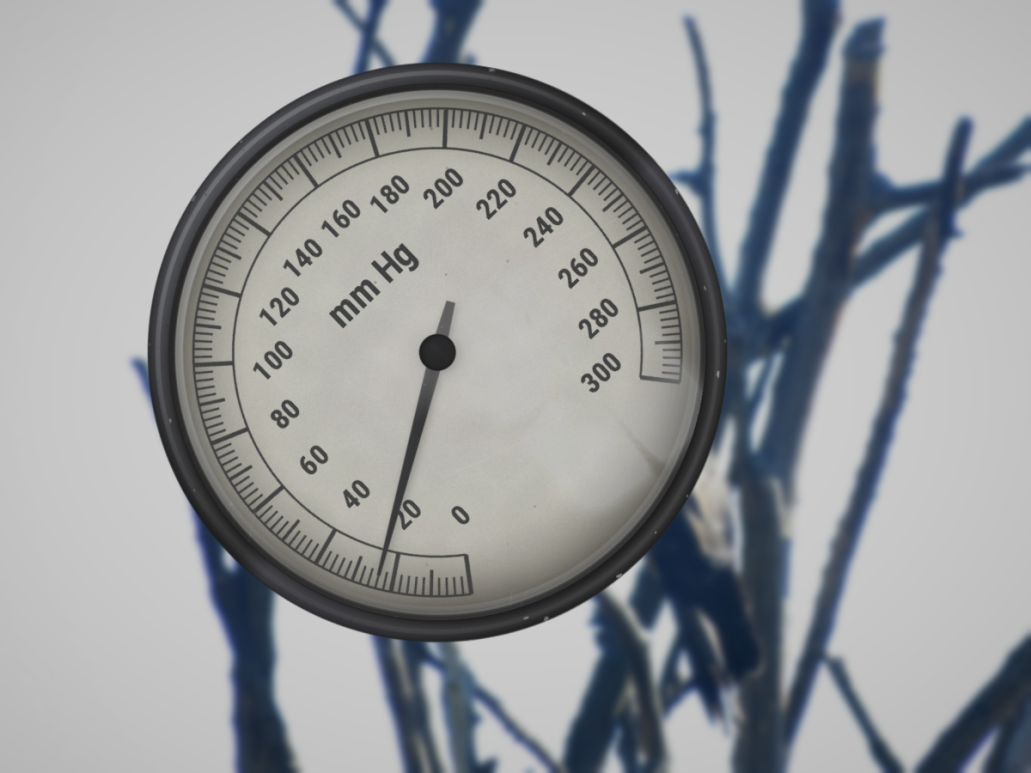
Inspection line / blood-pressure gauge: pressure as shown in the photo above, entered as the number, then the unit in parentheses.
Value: 24 (mmHg)
